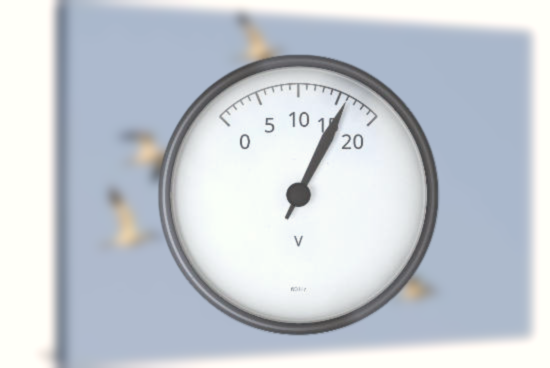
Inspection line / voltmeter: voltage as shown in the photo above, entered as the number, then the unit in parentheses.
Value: 16 (V)
